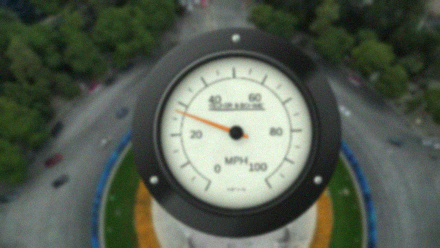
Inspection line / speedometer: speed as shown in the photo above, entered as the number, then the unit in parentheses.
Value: 27.5 (mph)
